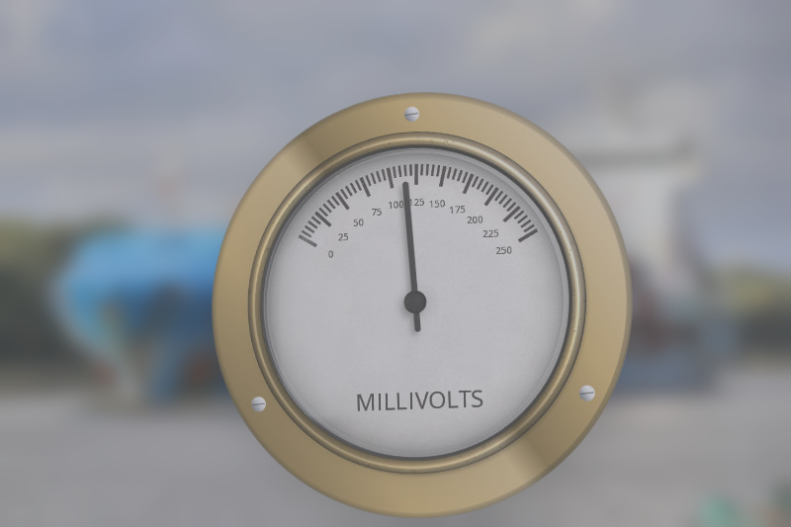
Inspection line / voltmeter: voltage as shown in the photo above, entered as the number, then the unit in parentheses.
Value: 115 (mV)
